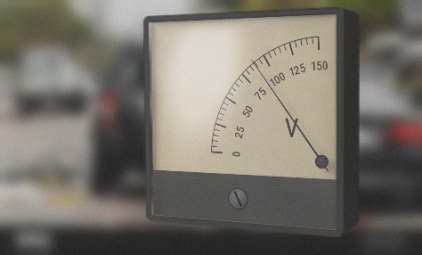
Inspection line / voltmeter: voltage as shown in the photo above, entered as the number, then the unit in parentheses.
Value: 90 (V)
